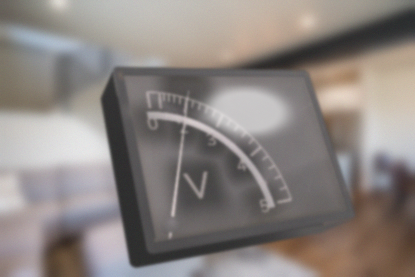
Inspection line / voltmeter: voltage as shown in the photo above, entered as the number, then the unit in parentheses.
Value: 2 (V)
